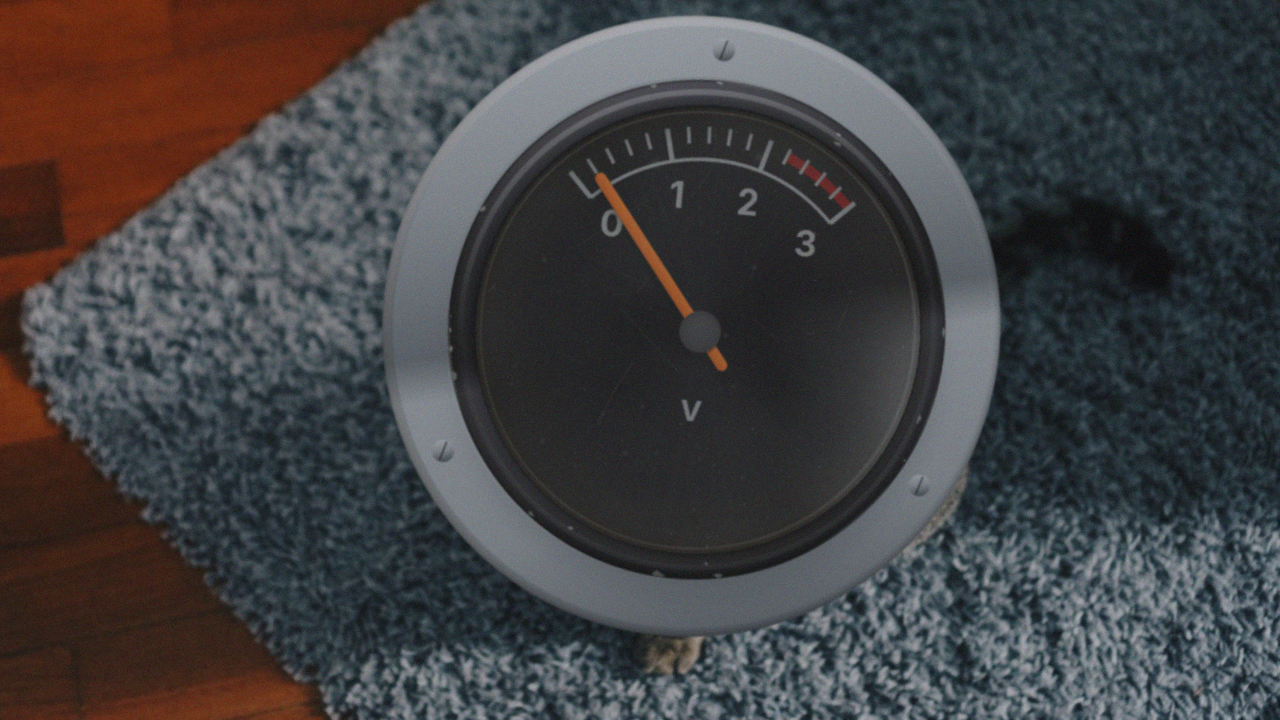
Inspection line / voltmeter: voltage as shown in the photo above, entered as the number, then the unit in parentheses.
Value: 0.2 (V)
